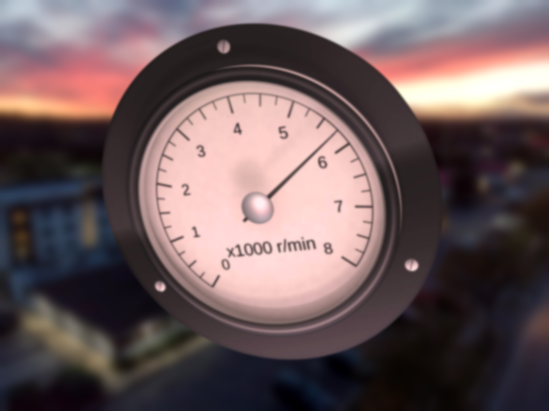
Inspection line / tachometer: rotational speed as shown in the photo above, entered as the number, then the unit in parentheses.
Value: 5750 (rpm)
